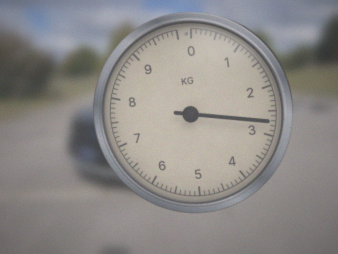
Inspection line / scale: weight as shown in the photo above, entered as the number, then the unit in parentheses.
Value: 2.7 (kg)
